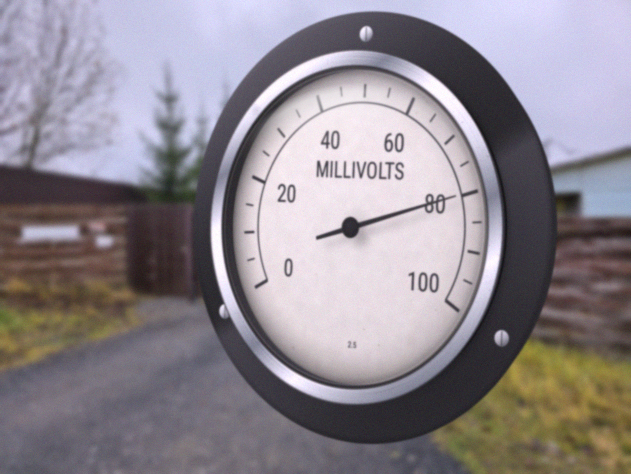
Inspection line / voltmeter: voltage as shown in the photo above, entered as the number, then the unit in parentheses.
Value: 80 (mV)
